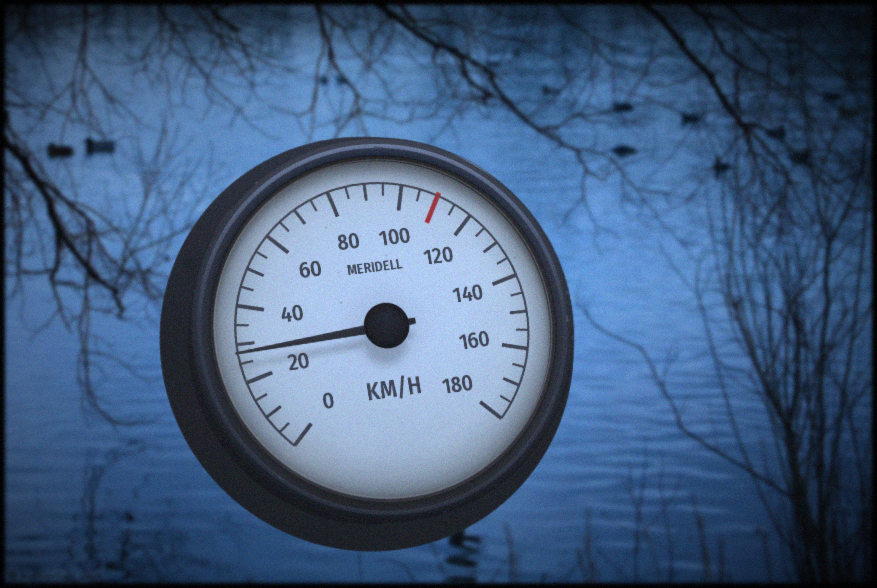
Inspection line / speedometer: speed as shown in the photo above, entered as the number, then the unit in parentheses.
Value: 27.5 (km/h)
